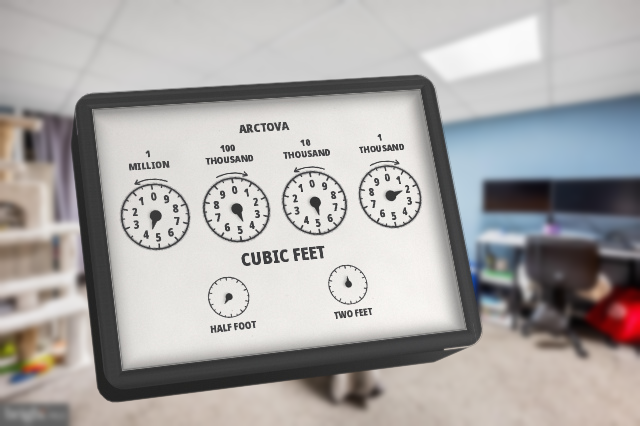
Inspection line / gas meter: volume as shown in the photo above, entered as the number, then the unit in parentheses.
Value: 445200 (ft³)
